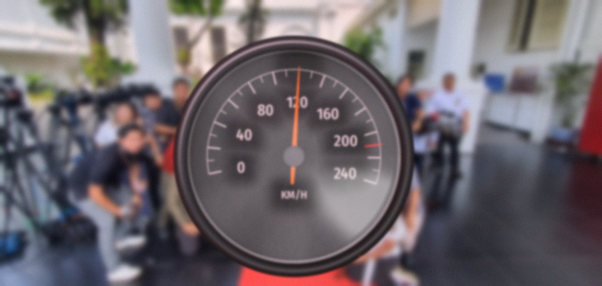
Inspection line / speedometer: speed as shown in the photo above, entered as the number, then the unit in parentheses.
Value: 120 (km/h)
